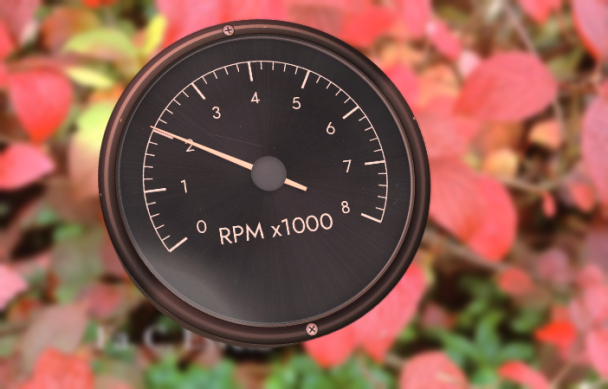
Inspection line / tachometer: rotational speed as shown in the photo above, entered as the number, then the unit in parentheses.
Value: 2000 (rpm)
